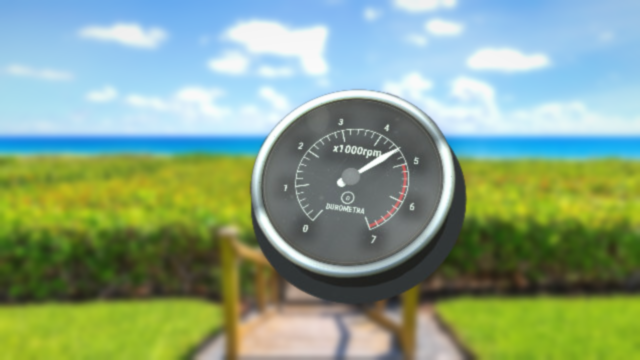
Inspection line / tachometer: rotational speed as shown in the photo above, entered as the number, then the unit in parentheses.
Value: 4600 (rpm)
